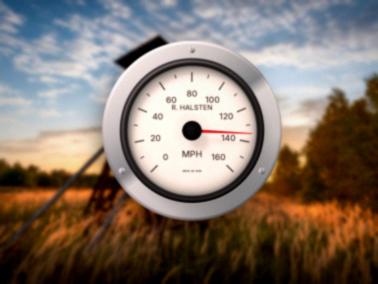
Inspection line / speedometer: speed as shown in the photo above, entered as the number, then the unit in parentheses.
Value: 135 (mph)
